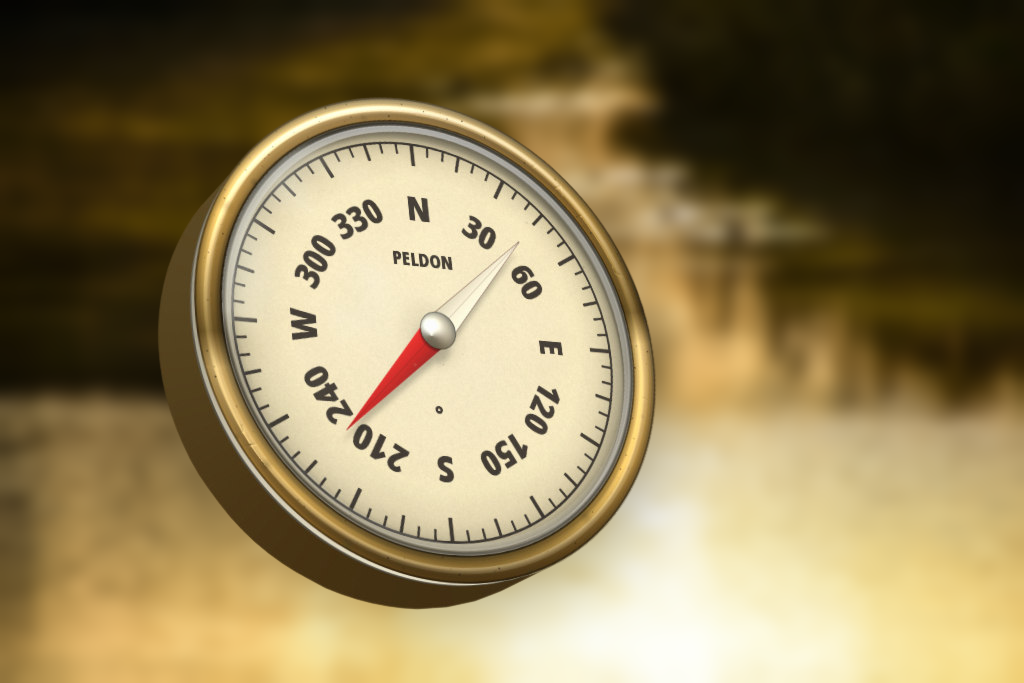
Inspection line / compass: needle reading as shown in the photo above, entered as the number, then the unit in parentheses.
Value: 225 (°)
